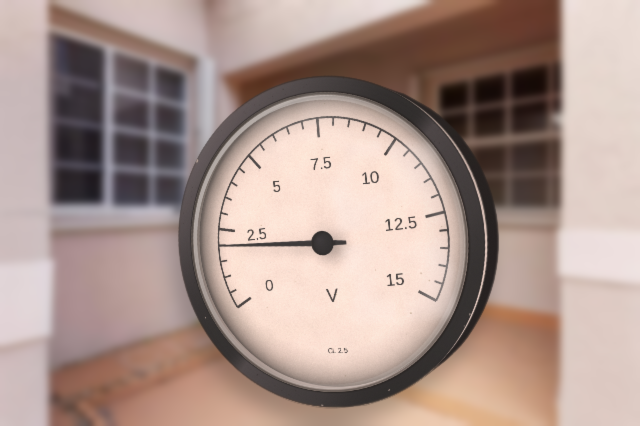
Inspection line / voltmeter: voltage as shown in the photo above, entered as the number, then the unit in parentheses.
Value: 2 (V)
